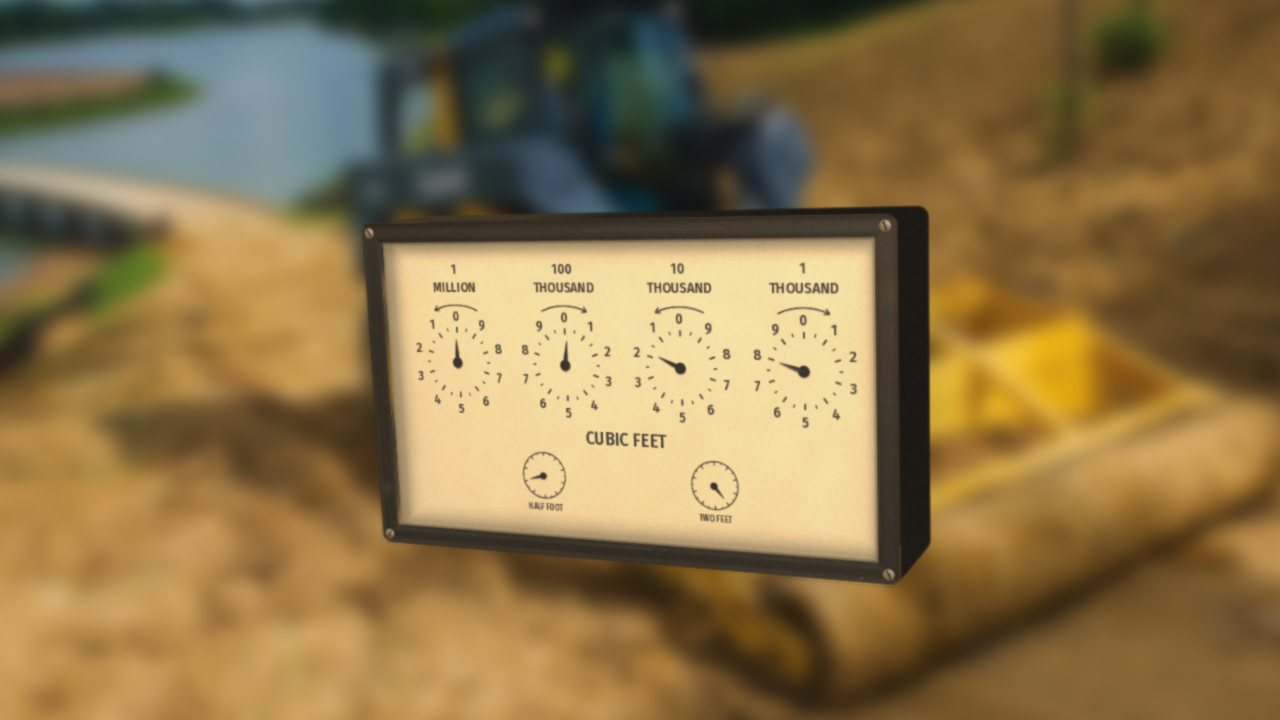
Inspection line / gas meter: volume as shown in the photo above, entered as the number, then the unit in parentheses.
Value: 1800 (ft³)
